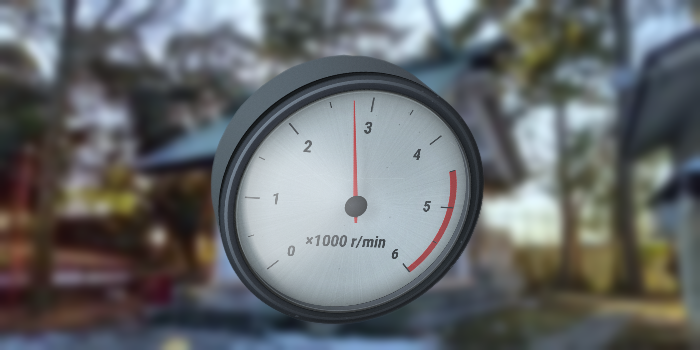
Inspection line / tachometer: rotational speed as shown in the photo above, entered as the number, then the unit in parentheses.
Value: 2750 (rpm)
